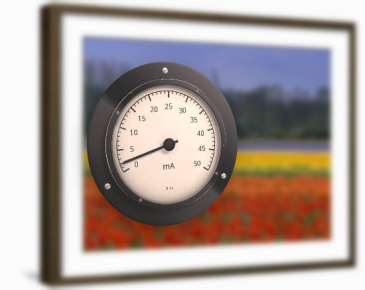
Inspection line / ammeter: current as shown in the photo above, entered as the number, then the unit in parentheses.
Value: 2 (mA)
